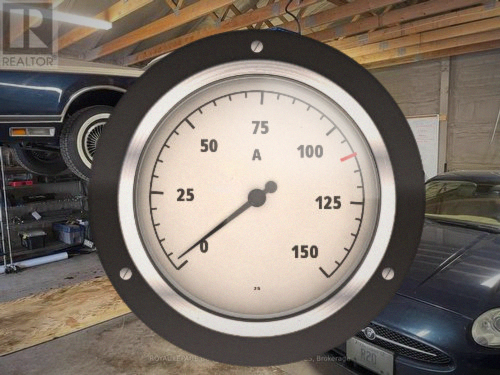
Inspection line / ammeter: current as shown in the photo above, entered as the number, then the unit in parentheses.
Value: 2.5 (A)
